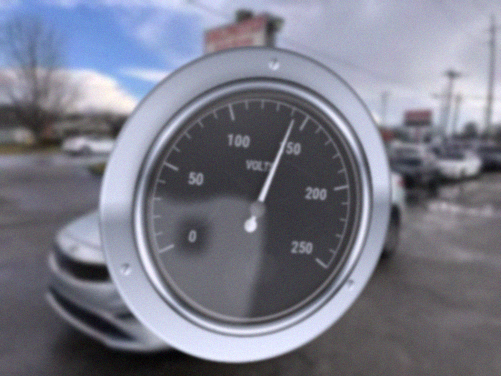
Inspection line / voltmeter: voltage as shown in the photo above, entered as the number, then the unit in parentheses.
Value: 140 (V)
